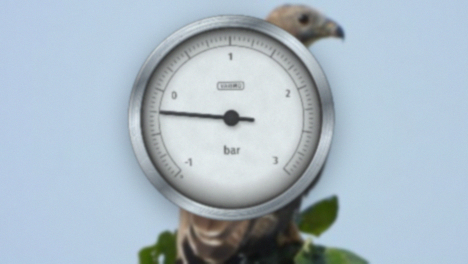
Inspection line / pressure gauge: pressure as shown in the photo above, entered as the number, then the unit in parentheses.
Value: -0.25 (bar)
